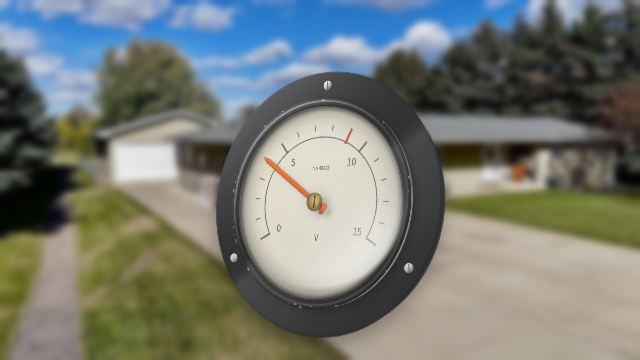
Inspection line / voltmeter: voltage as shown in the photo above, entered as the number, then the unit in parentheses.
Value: 4 (V)
